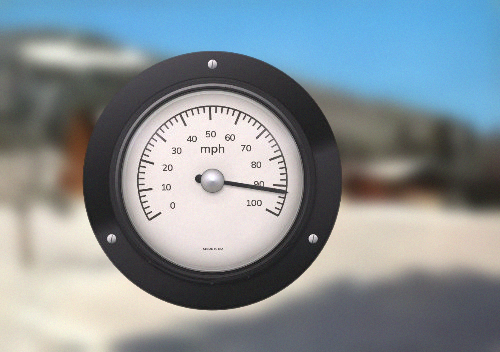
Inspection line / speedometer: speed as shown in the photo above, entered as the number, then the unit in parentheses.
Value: 92 (mph)
